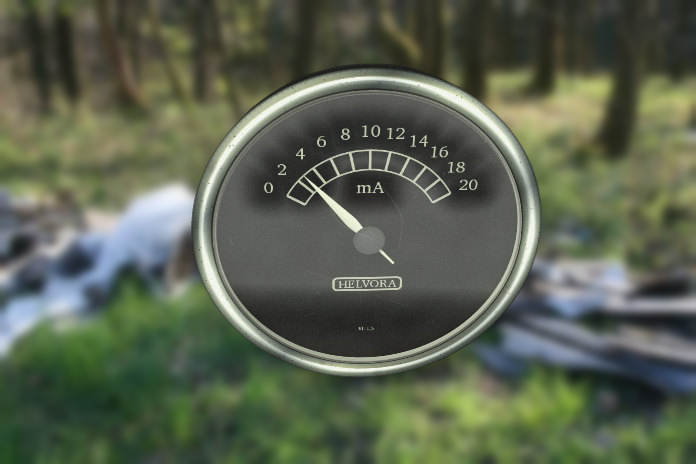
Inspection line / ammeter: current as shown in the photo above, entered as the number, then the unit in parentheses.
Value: 3 (mA)
